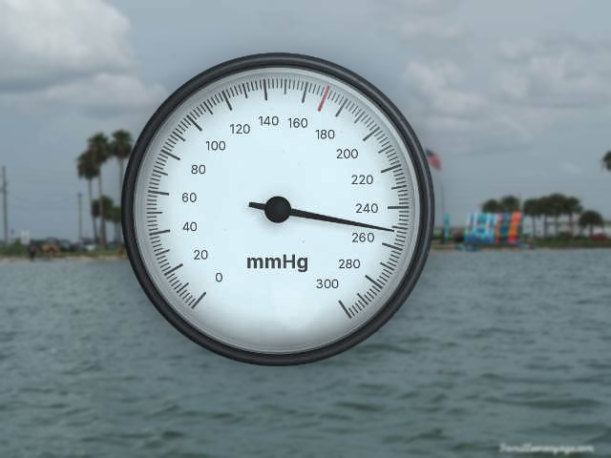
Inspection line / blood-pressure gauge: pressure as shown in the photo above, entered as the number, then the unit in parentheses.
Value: 252 (mmHg)
